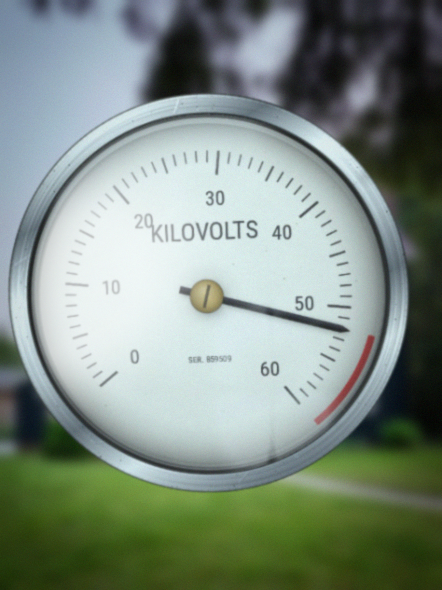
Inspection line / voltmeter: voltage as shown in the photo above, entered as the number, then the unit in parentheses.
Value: 52 (kV)
